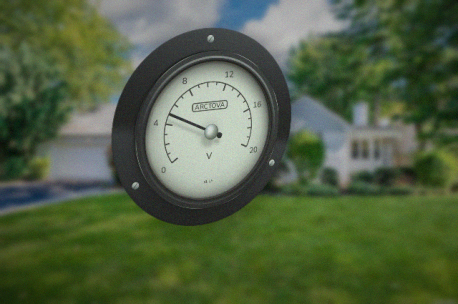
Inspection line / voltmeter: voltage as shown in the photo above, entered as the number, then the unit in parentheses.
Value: 5 (V)
